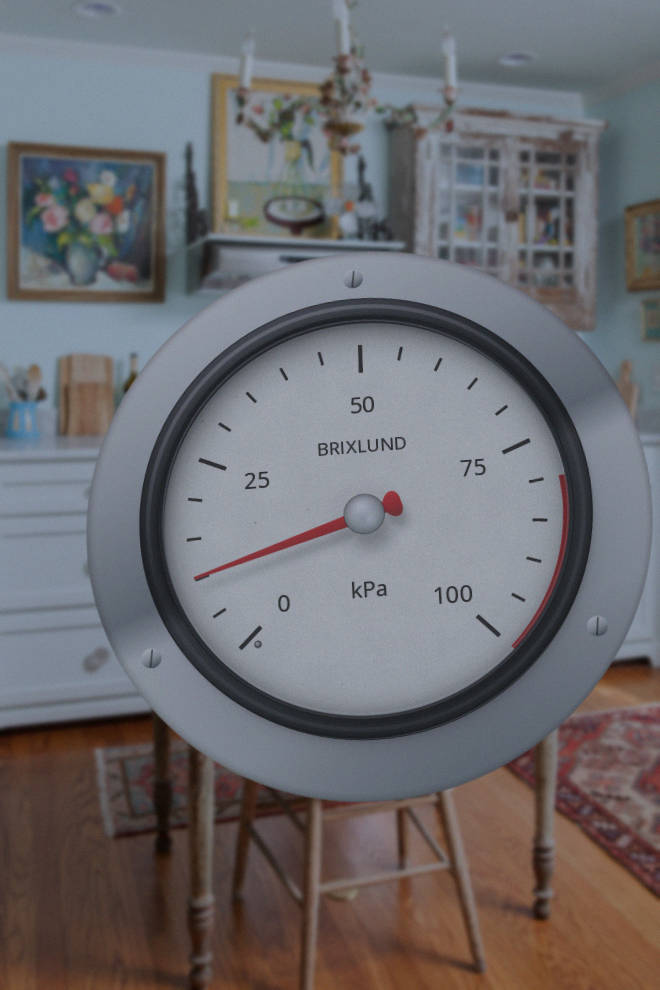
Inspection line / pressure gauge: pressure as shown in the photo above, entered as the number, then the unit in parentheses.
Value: 10 (kPa)
